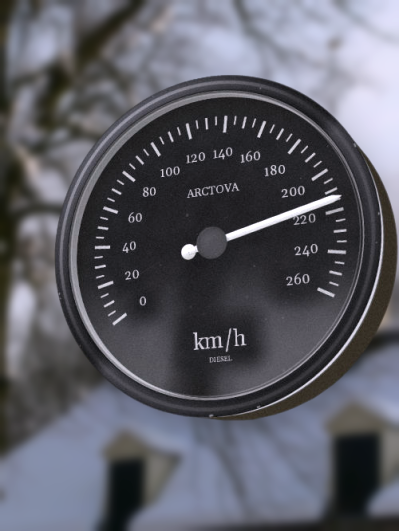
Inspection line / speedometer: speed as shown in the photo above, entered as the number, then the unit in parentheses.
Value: 215 (km/h)
